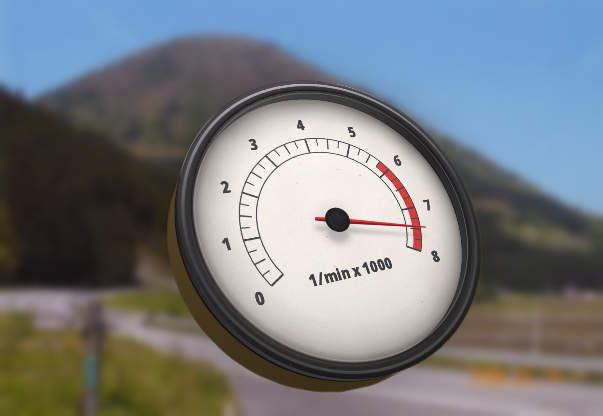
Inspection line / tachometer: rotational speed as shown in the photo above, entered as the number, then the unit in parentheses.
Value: 7500 (rpm)
